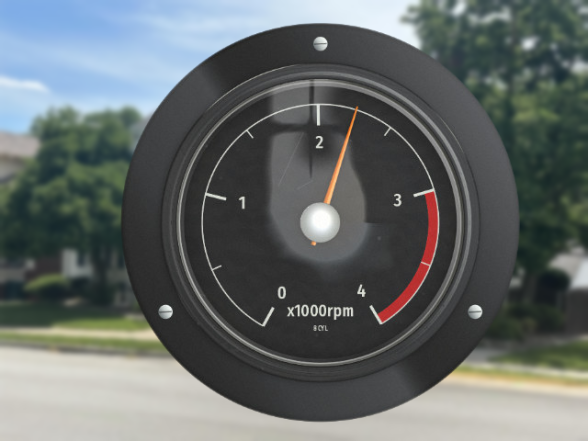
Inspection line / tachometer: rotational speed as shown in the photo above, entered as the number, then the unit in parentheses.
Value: 2250 (rpm)
